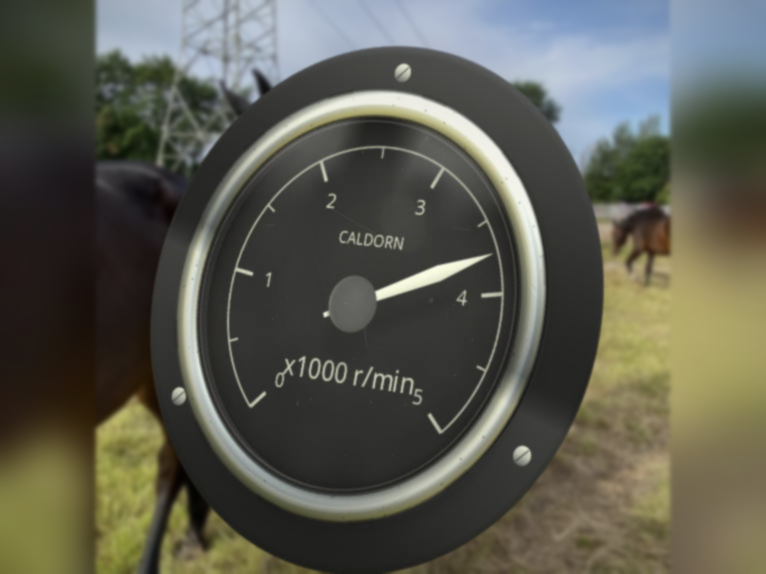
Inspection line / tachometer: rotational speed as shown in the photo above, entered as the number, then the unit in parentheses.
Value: 3750 (rpm)
